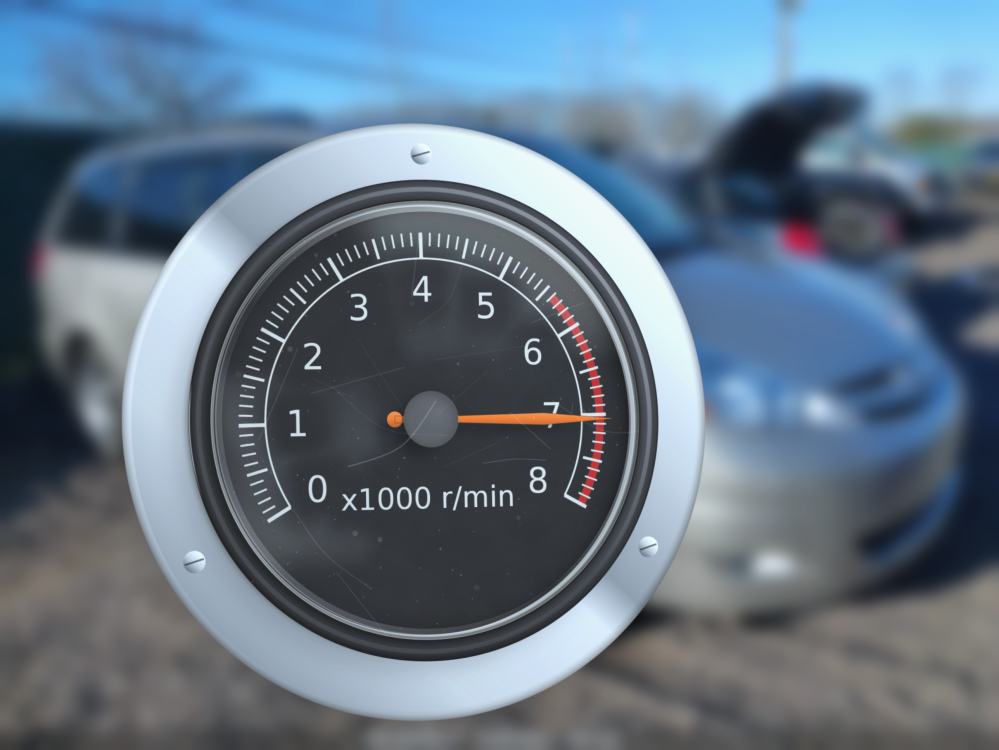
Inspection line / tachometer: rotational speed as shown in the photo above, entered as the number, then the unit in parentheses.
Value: 7050 (rpm)
